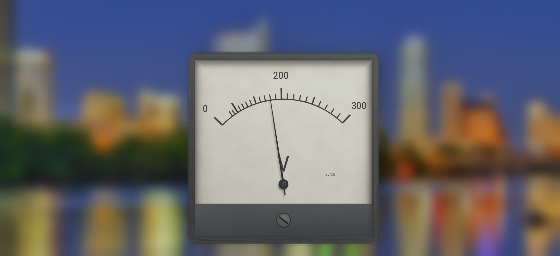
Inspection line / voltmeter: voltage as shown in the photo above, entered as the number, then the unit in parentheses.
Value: 180 (V)
